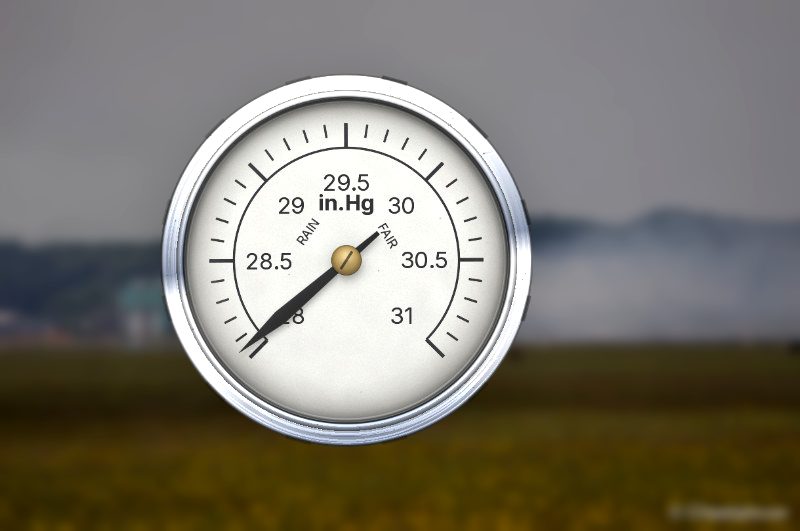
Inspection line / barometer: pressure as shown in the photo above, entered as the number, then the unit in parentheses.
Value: 28.05 (inHg)
